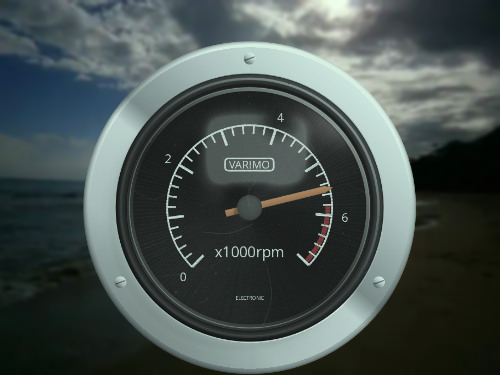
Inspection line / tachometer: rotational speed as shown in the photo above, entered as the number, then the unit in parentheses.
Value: 5500 (rpm)
